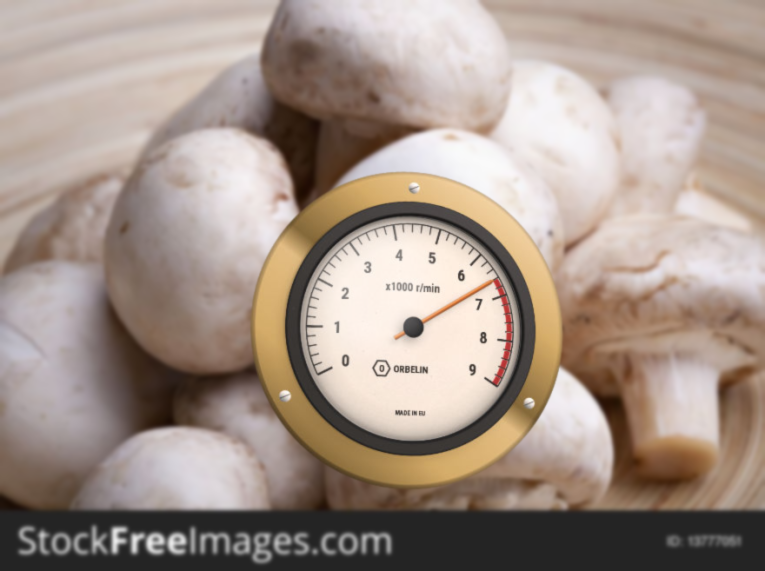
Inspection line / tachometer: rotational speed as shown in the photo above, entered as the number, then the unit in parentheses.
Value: 6600 (rpm)
